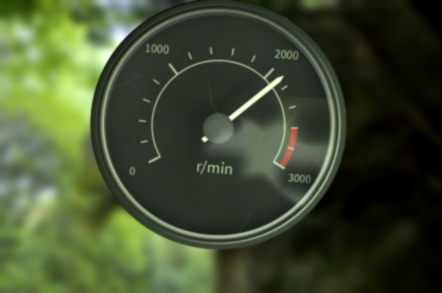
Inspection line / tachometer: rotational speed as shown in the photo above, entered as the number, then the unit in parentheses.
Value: 2100 (rpm)
